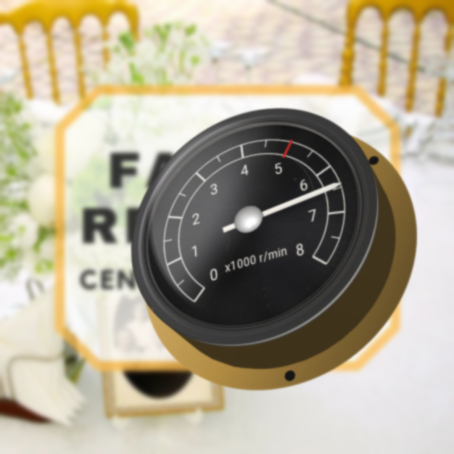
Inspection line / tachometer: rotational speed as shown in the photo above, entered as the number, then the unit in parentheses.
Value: 6500 (rpm)
